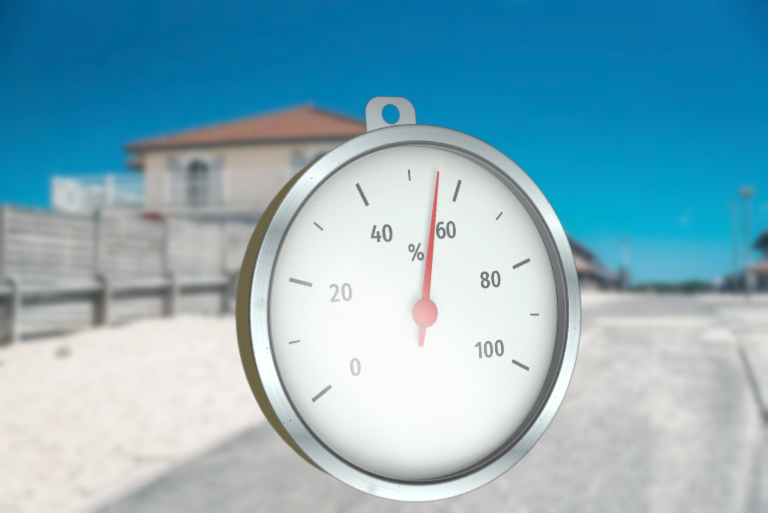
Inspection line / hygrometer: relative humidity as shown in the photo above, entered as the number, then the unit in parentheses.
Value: 55 (%)
